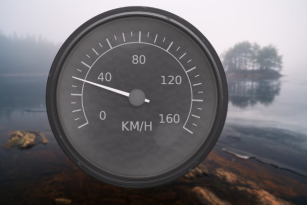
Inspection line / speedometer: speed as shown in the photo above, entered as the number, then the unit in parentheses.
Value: 30 (km/h)
